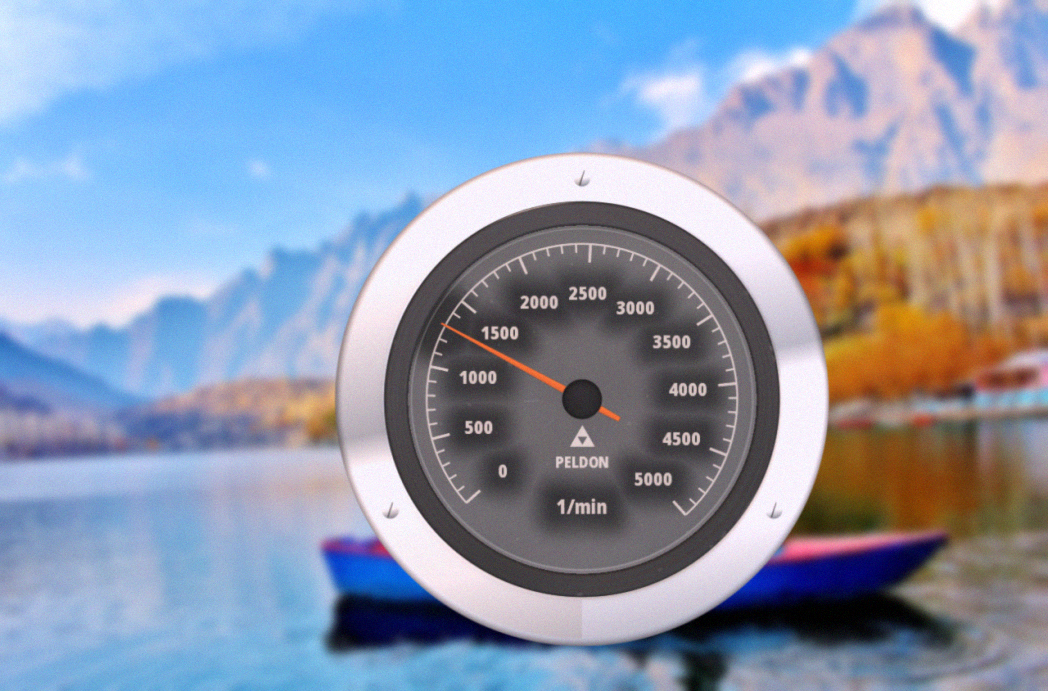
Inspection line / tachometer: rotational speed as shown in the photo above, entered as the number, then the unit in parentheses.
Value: 1300 (rpm)
